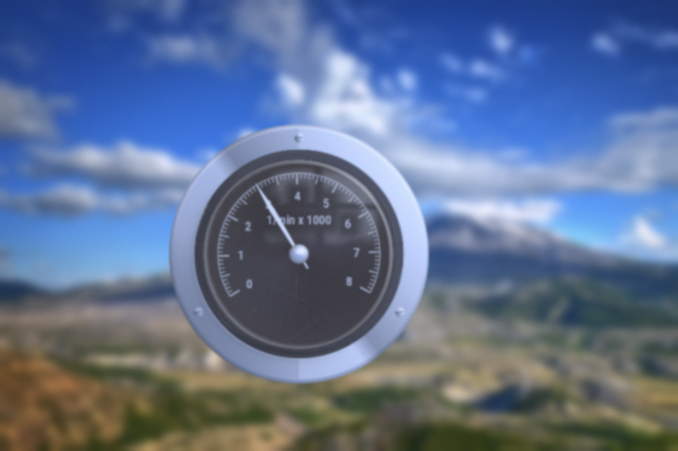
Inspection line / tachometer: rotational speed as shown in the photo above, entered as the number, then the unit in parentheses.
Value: 3000 (rpm)
